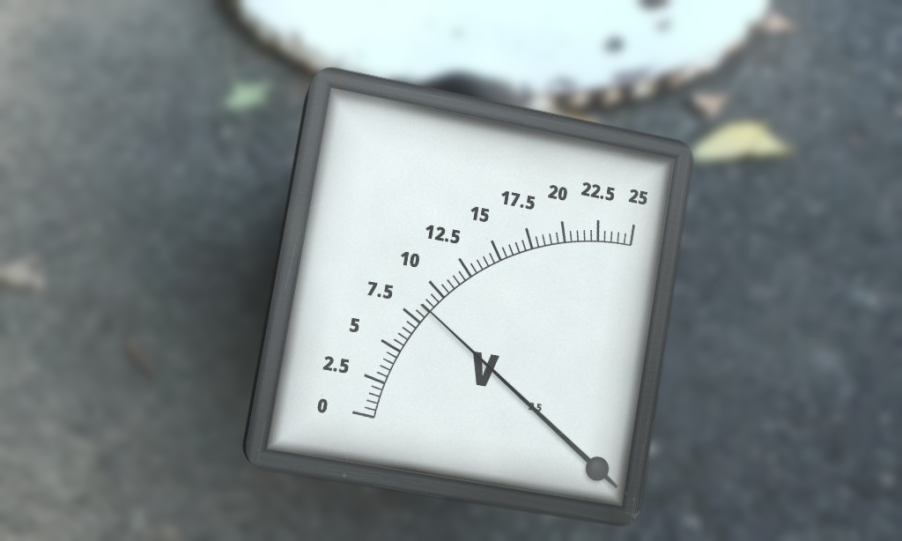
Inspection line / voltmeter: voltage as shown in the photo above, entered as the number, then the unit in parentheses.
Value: 8.5 (V)
